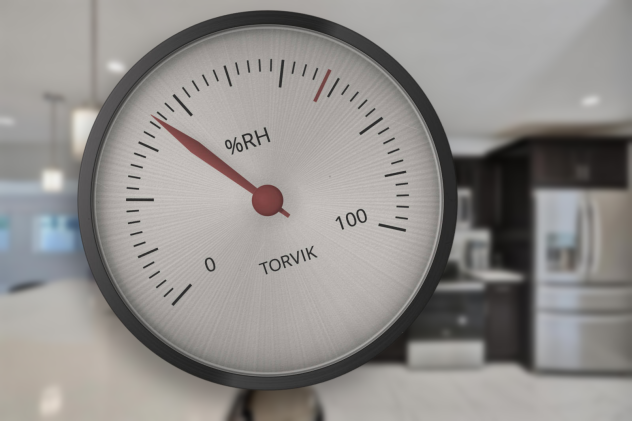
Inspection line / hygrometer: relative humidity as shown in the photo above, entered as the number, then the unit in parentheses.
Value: 35 (%)
